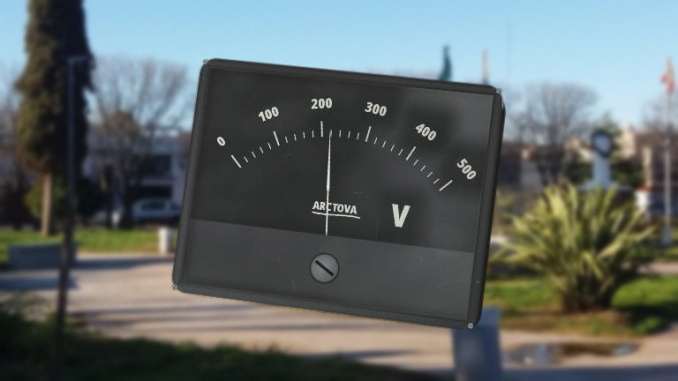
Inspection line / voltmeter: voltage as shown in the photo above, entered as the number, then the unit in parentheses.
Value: 220 (V)
